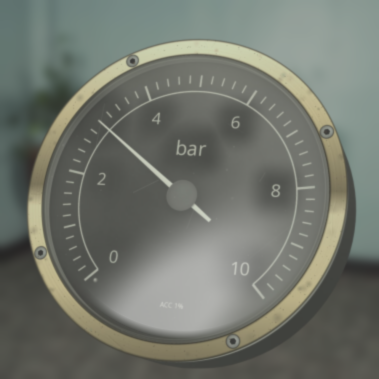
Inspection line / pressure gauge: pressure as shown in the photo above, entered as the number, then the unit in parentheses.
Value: 3 (bar)
